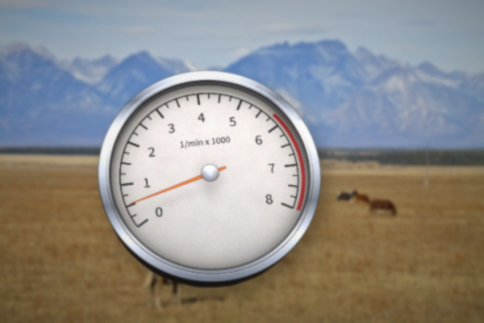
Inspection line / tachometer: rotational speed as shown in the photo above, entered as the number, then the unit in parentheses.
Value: 500 (rpm)
